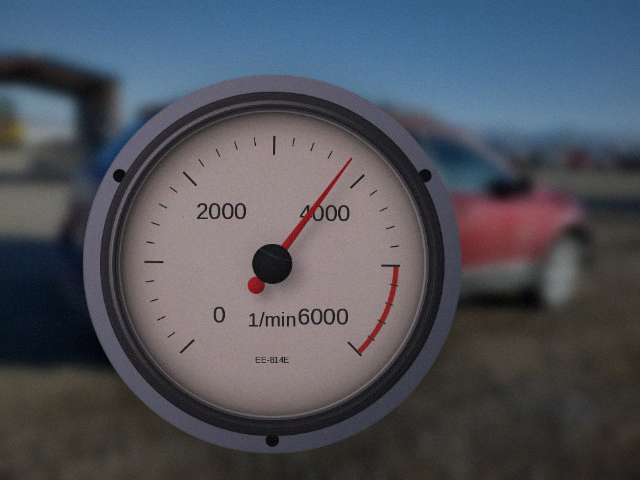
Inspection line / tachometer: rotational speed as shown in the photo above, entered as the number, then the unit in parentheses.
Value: 3800 (rpm)
